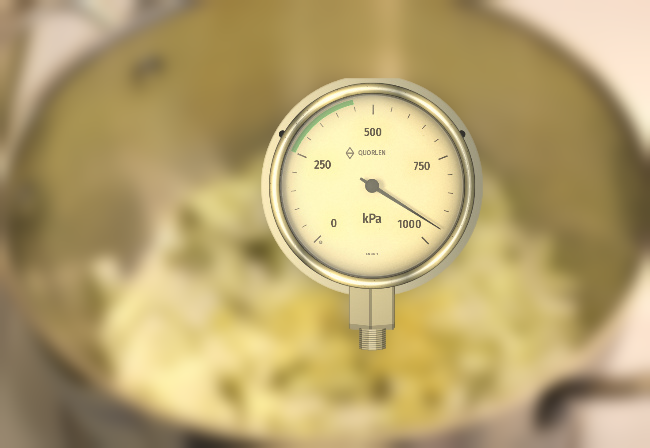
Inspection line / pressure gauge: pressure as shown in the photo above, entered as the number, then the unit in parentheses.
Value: 950 (kPa)
